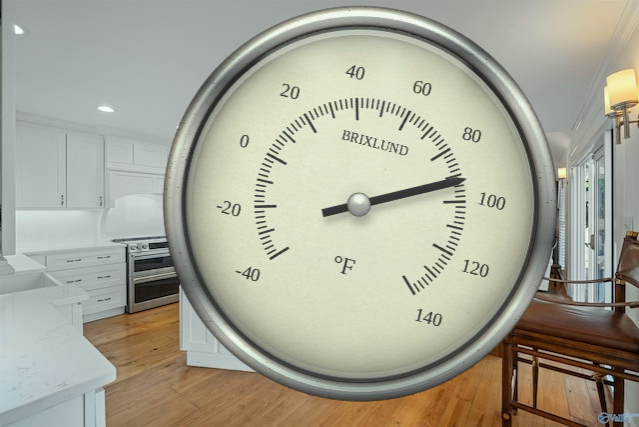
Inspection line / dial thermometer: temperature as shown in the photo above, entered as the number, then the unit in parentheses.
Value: 92 (°F)
